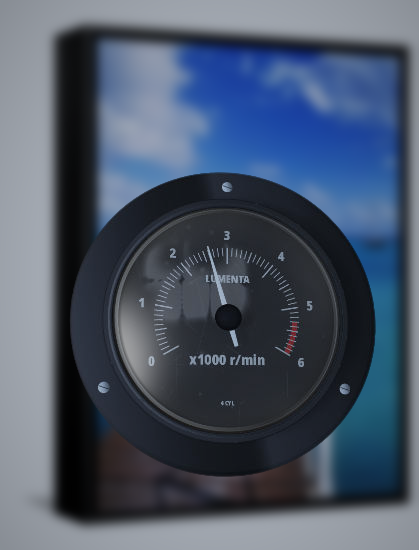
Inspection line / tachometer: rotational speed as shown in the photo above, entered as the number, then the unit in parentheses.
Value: 2600 (rpm)
